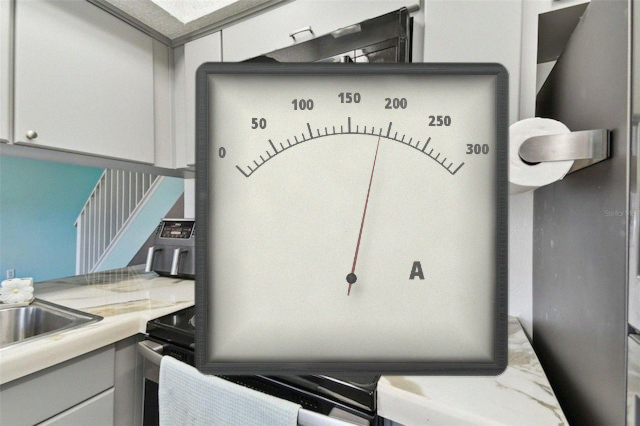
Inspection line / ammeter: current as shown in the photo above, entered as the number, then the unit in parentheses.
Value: 190 (A)
